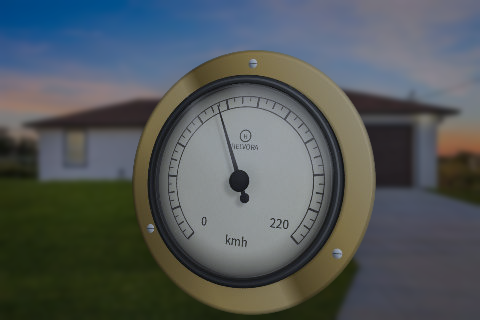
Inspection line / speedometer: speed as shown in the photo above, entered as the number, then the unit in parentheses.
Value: 95 (km/h)
